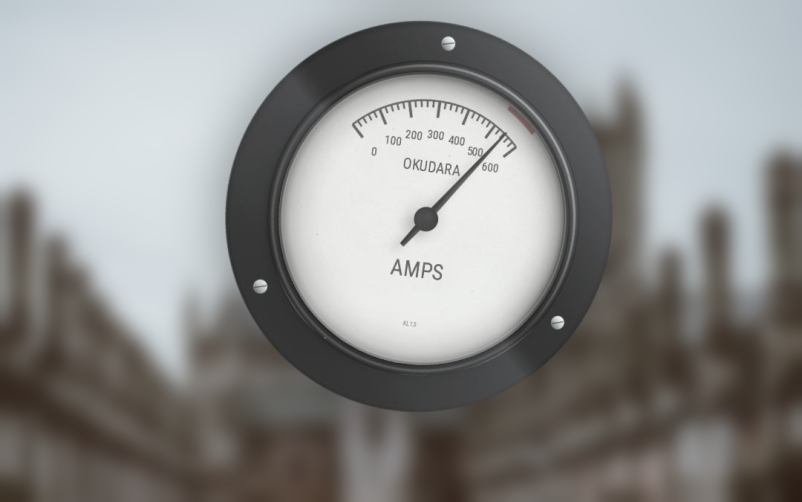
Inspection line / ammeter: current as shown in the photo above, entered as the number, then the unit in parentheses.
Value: 540 (A)
